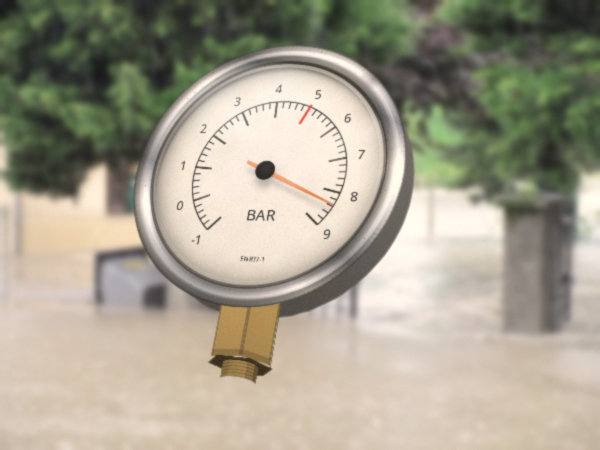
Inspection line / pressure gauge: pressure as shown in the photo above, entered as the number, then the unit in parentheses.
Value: 8.4 (bar)
